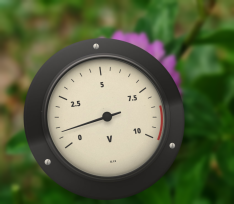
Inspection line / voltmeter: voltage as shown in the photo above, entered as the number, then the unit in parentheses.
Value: 0.75 (V)
